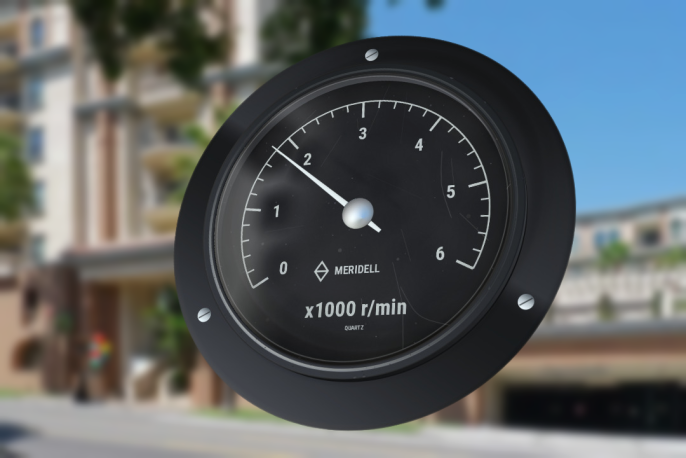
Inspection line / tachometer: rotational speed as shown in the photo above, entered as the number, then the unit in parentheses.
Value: 1800 (rpm)
